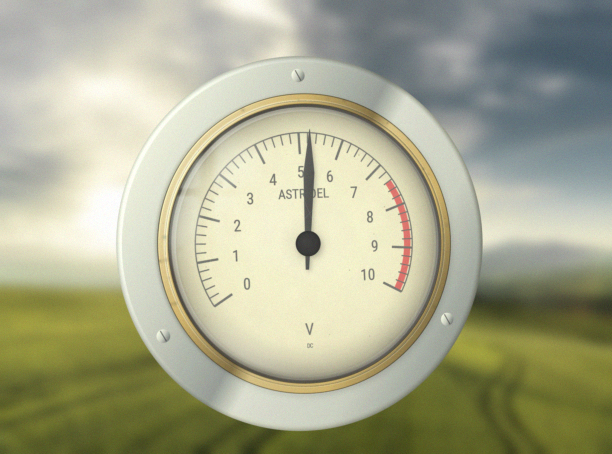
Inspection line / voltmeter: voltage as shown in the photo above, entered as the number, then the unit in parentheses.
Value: 5.2 (V)
